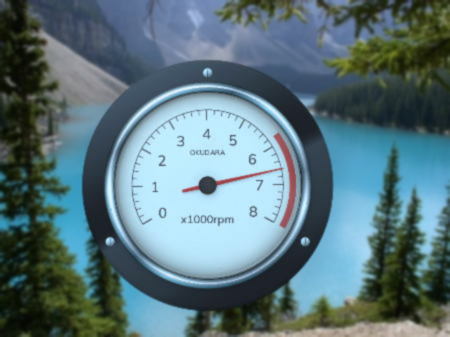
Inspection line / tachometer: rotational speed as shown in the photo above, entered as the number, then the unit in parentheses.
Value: 6600 (rpm)
